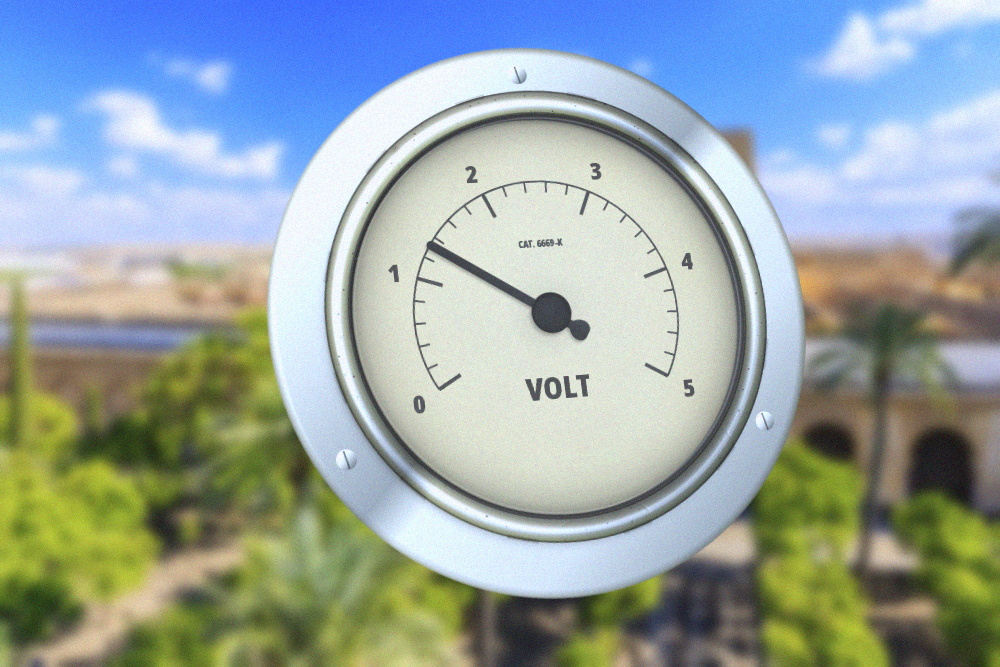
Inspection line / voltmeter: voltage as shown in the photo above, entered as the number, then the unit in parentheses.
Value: 1.3 (V)
